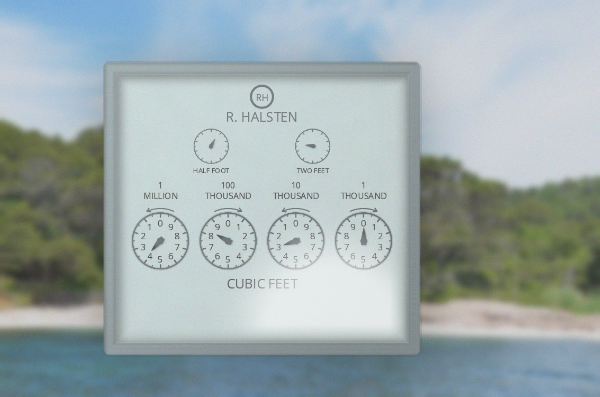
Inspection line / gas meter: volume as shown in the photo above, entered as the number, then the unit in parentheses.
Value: 383000 (ft³)
